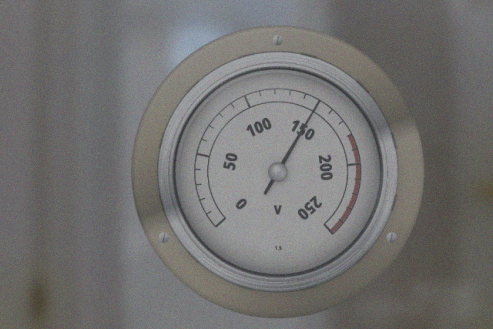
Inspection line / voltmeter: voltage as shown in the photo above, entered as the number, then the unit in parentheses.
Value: 150 (V)
